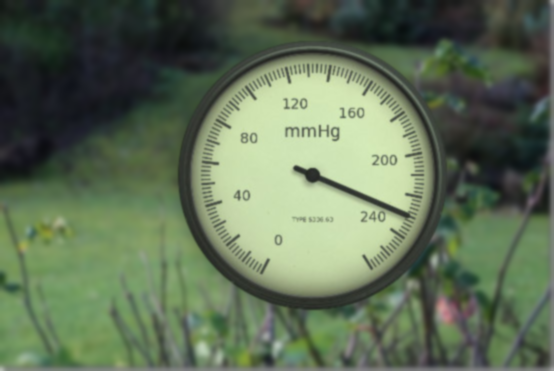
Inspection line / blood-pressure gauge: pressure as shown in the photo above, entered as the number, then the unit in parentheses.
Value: 230 (mmHg)
